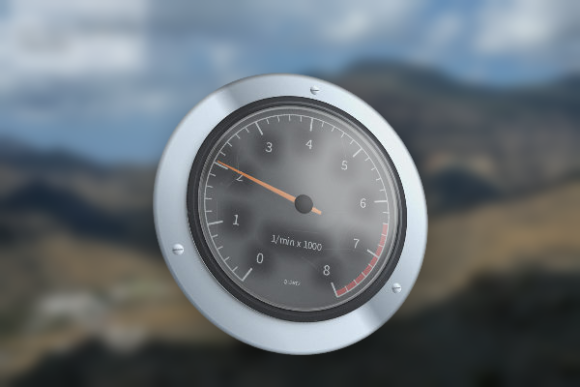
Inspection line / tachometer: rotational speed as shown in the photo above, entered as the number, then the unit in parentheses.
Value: 2000 (rpm)
